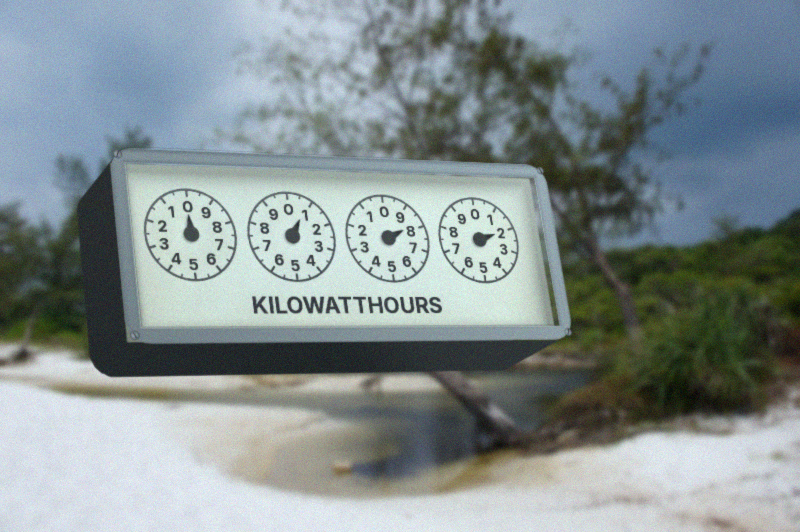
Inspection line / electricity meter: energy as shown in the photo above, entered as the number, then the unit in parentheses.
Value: 82 (kWh)
